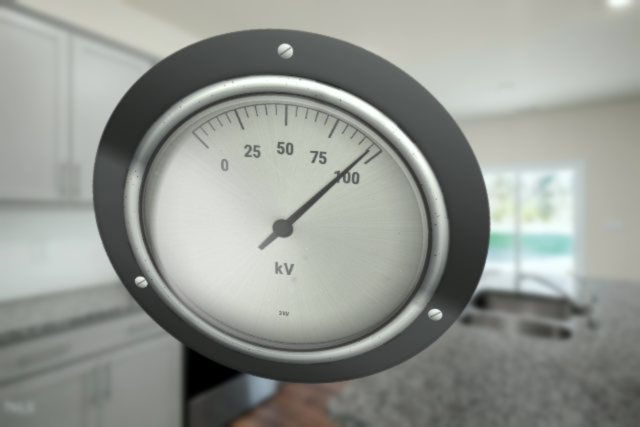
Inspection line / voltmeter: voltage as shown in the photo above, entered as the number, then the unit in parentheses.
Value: 95 (kV)
